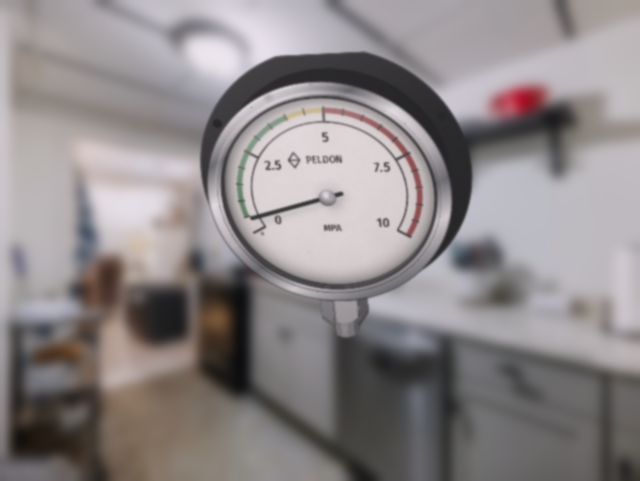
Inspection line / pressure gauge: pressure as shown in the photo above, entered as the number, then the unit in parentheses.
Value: 0.5 (MPa)
